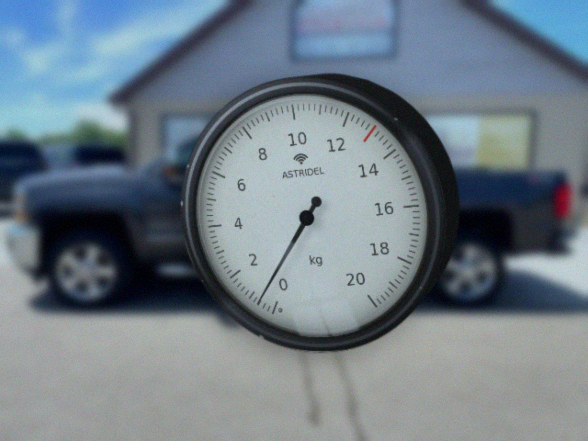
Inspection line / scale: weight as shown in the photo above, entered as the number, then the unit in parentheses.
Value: 0.6 (kg)
